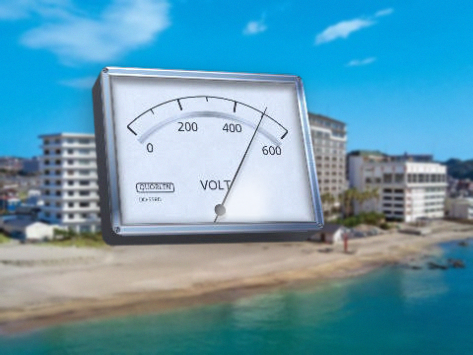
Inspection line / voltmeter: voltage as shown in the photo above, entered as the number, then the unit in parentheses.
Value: 500 (V)
